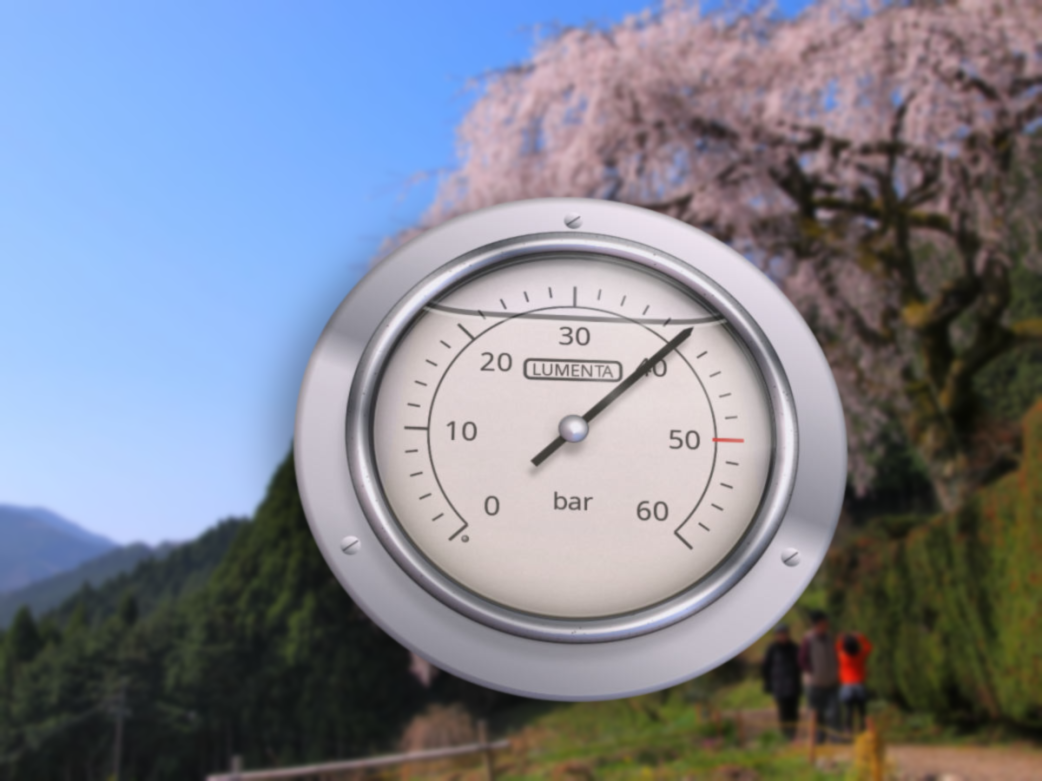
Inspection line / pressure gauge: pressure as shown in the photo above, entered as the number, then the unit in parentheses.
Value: 40 (bar)
